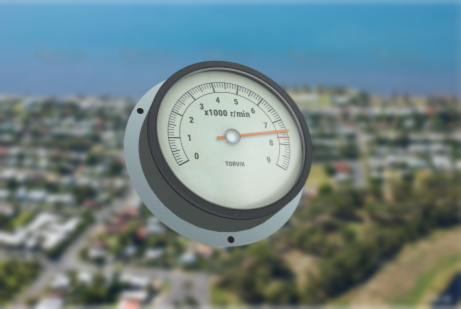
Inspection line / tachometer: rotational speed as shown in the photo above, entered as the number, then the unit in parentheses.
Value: 7500 (rpm)
